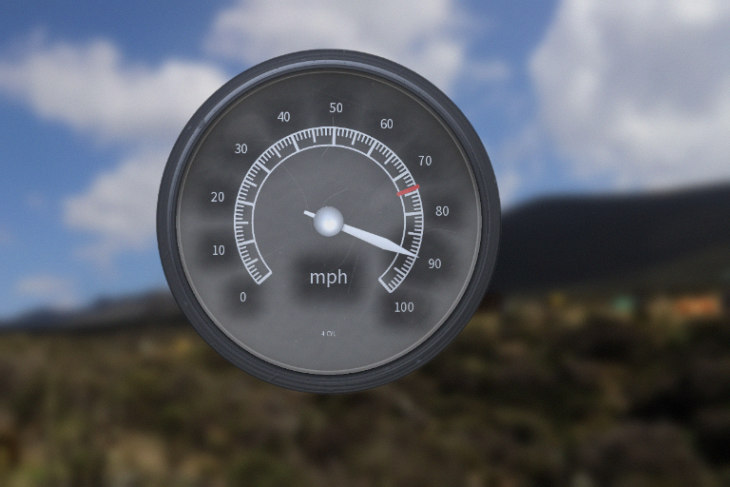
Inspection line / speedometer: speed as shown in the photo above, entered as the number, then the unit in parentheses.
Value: 90 (mph)
